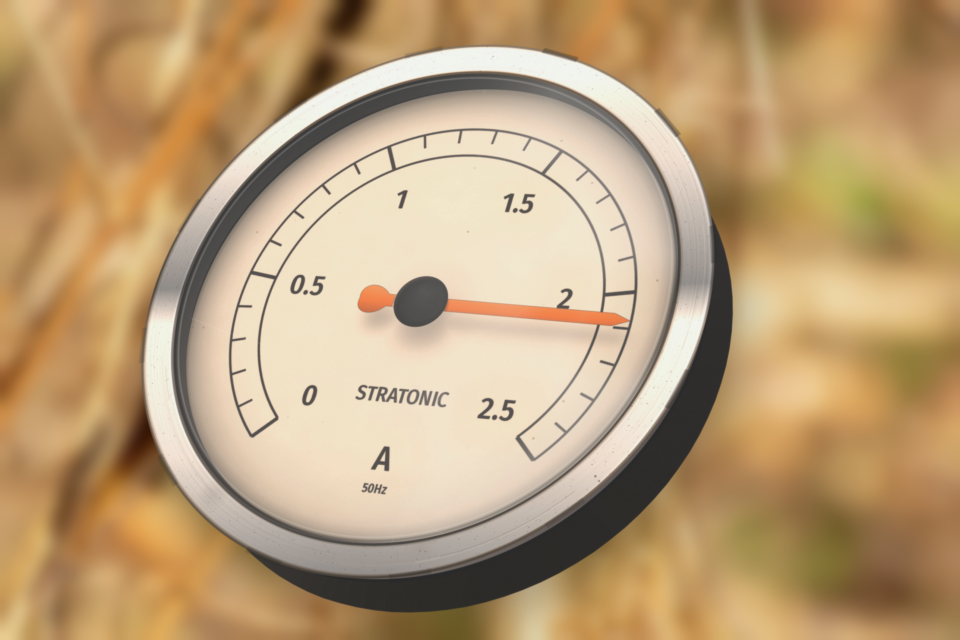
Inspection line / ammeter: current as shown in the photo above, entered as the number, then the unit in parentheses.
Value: 2.1 (A)
